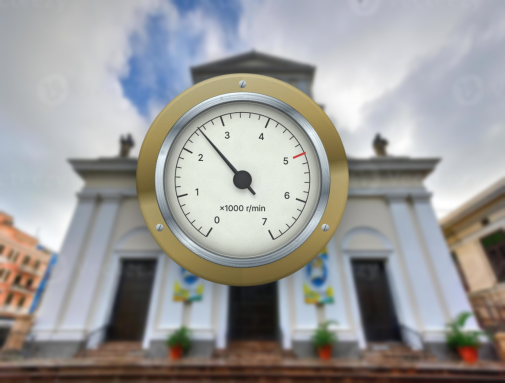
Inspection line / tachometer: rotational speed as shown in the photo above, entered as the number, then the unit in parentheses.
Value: 2500 (rpm)
